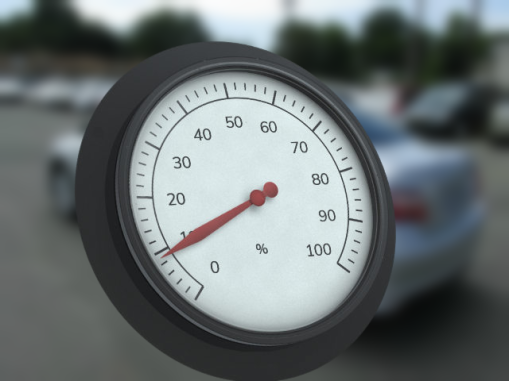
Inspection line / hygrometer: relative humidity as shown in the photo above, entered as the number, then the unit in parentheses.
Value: 9 (%)
